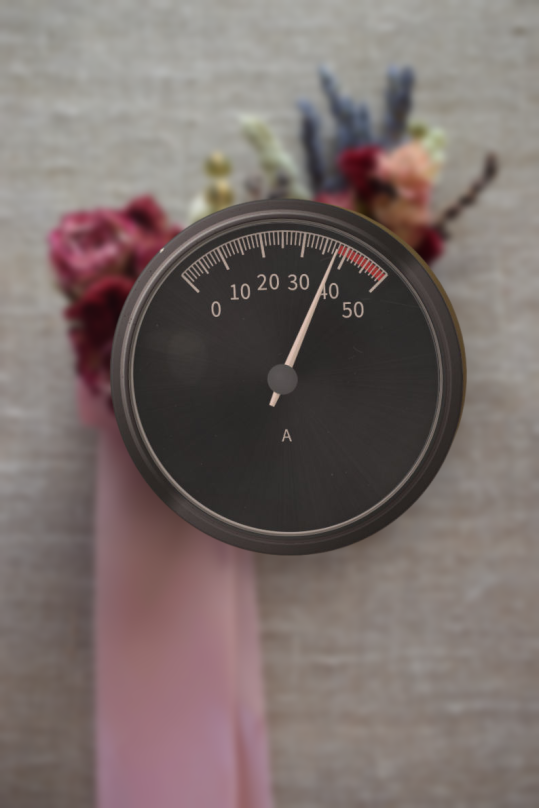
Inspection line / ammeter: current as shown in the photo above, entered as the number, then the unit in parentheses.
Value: 38 (A)
